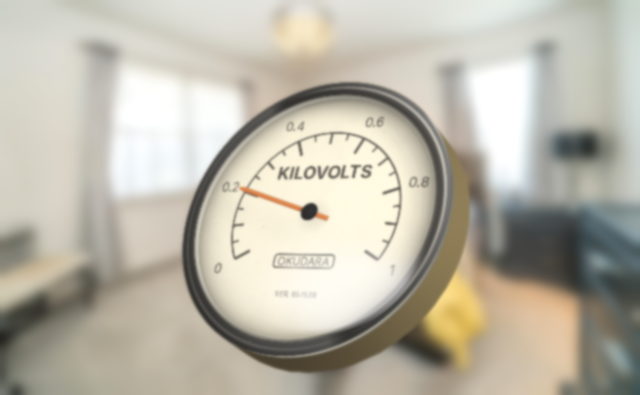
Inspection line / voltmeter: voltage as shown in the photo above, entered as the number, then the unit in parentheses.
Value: 0.2 (kV)
